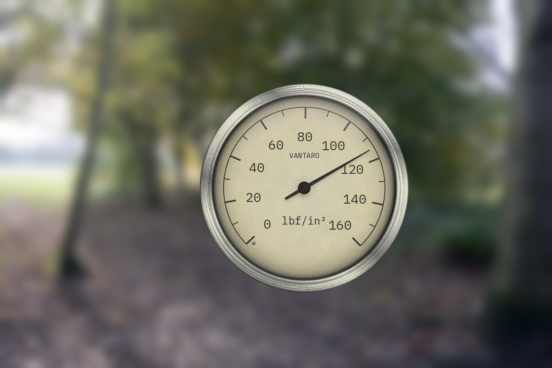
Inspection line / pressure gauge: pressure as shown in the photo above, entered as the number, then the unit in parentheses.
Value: 115 (psi)
